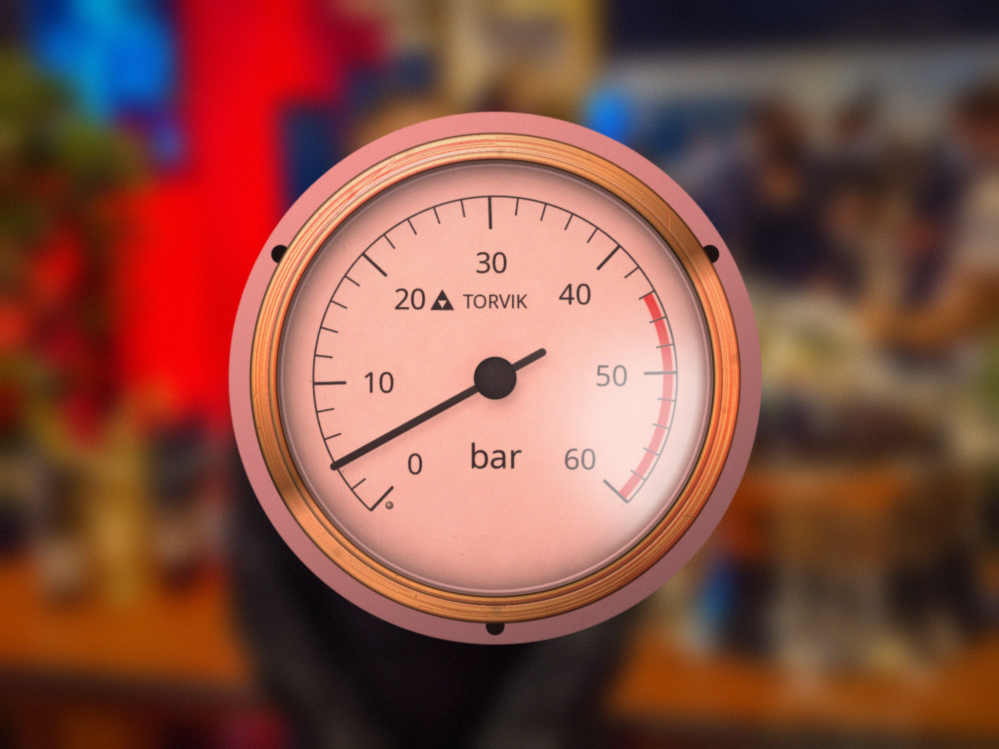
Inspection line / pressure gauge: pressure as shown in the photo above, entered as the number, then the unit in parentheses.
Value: 4 (bar)
